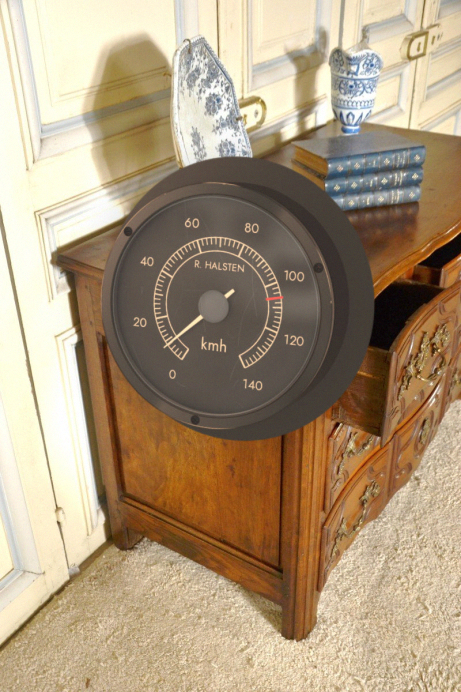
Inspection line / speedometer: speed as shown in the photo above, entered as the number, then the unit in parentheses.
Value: 8 (km/h)
